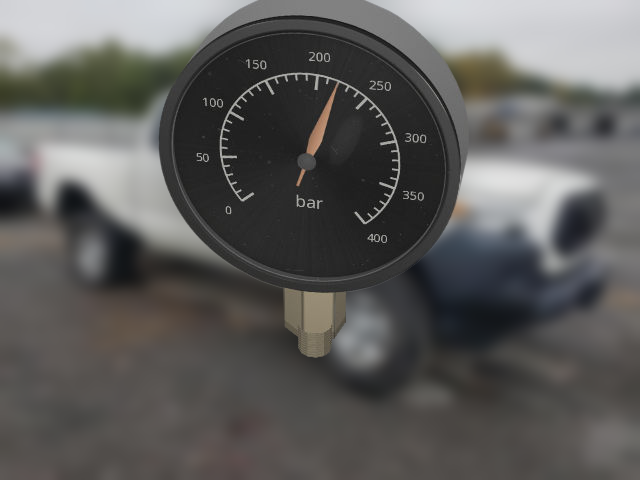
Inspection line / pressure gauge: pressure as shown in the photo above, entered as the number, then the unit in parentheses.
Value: 220 (bar)
